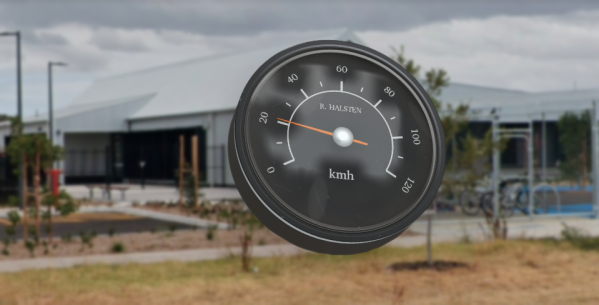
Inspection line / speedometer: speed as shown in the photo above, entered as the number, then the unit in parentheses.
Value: 20 (km/h)
